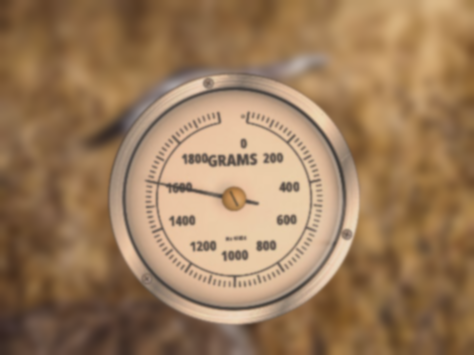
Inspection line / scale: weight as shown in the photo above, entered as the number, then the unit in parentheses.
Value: 1600 (g)
